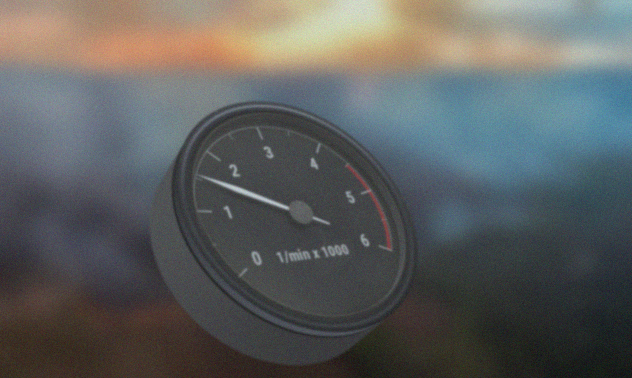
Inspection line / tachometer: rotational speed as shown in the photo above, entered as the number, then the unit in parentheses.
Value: 1500 (rpm)
